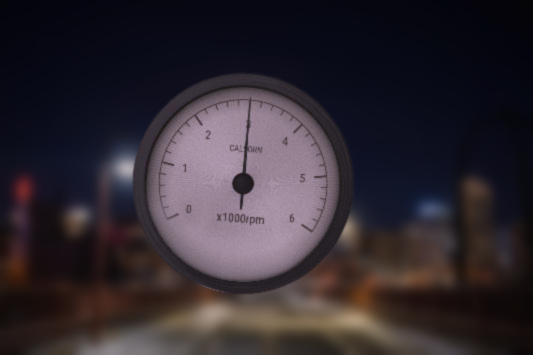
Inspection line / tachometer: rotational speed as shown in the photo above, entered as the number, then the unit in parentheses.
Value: 3000 (rpm)
